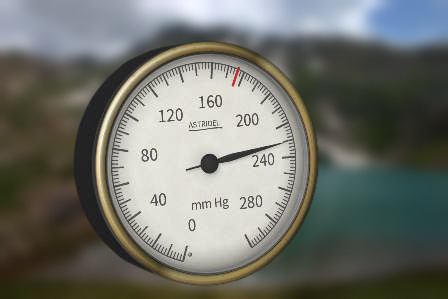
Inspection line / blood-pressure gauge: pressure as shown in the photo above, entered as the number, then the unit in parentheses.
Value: 230 (mmHg)
